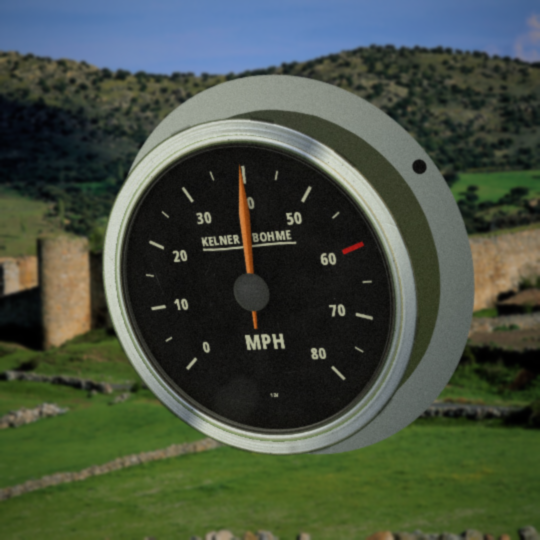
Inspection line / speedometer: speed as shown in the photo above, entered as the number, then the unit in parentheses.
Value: 40 (mph)
